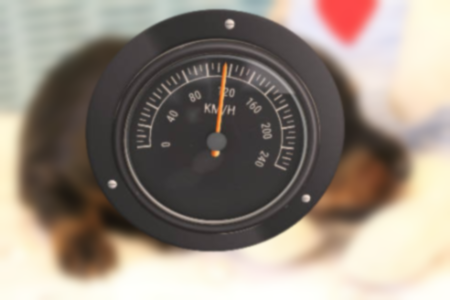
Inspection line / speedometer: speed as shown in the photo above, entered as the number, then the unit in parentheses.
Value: 115 (km/h)
